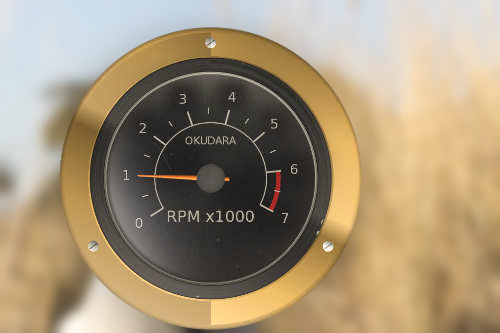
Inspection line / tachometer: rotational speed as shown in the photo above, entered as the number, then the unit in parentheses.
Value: 1000 (rpm)
